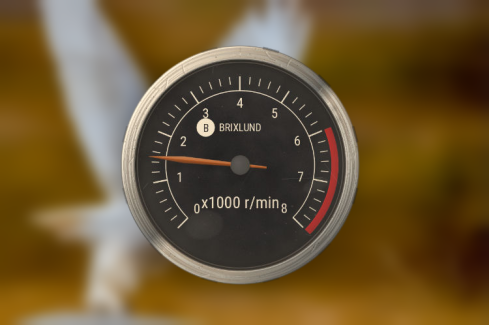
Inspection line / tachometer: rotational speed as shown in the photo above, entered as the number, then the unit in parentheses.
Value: 1500 (rpm)
